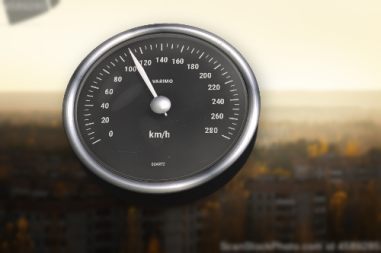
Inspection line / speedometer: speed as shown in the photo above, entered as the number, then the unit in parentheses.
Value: 110 (km/h)
